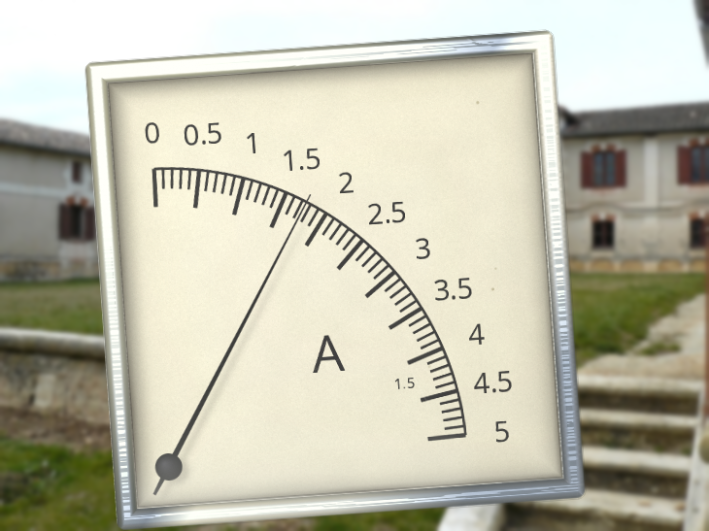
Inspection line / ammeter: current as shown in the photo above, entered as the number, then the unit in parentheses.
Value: 1.75 (A)
